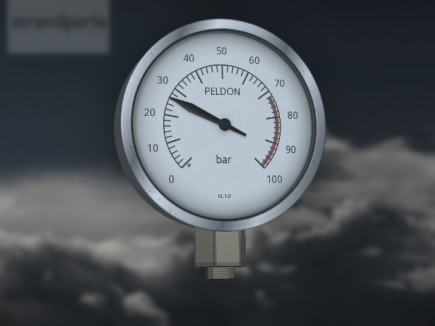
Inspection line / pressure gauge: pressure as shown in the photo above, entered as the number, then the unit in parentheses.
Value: 26 (bar)
